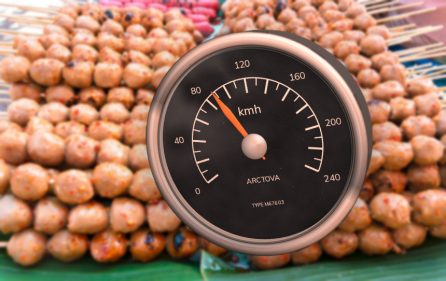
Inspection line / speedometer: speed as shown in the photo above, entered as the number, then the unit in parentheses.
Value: 90 (km/h)
